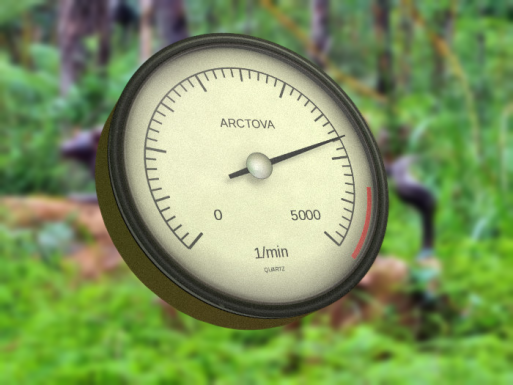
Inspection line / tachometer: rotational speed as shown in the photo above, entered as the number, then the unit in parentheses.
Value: 3800 (rpm)
